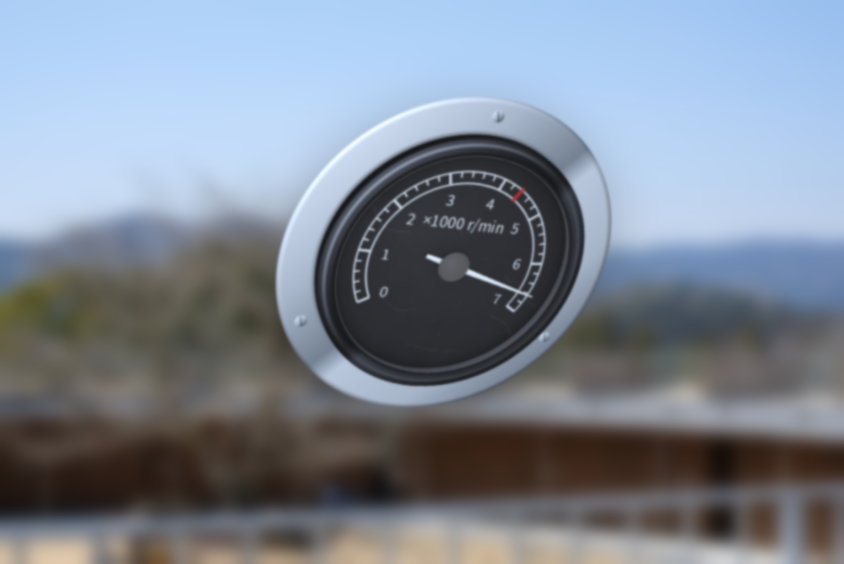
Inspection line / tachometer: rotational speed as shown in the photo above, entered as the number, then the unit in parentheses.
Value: 6600 (rpm)
